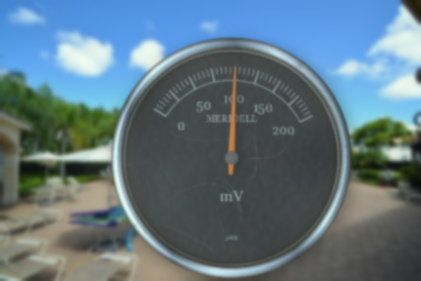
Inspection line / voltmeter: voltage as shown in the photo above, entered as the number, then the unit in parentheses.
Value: 100 (mV)
